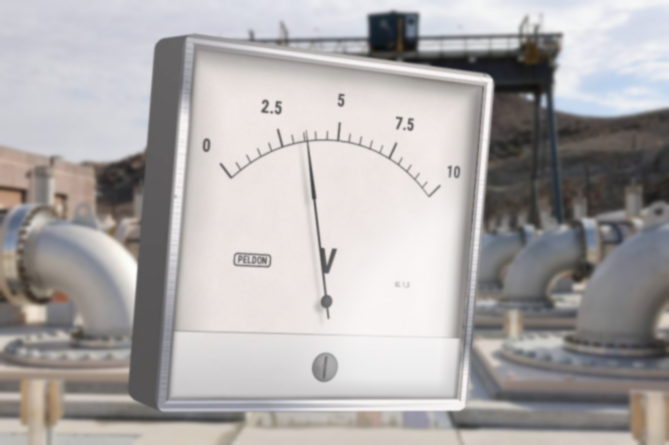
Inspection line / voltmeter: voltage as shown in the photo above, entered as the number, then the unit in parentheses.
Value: 3.5 (V)
